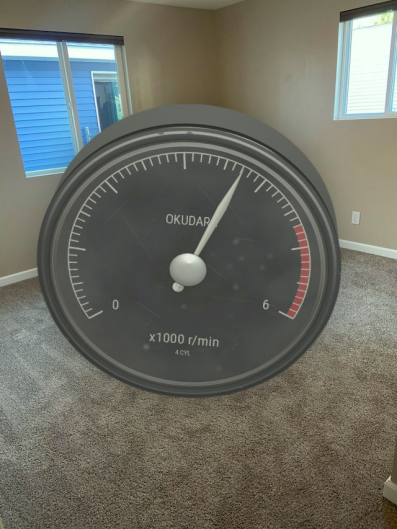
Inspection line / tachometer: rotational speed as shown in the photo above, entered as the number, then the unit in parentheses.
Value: 3700 (rpm)
